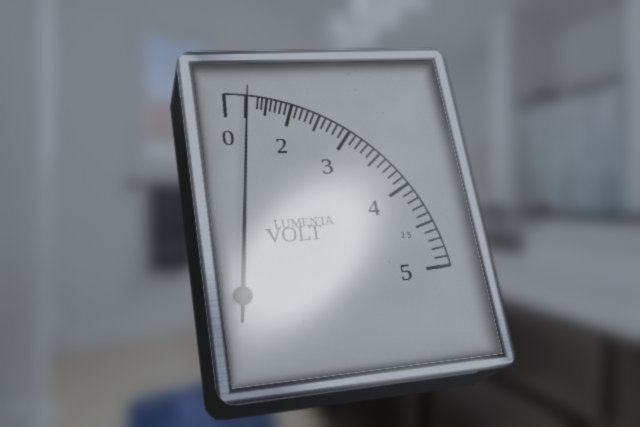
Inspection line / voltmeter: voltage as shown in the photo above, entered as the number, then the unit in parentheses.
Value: 1 (V)
